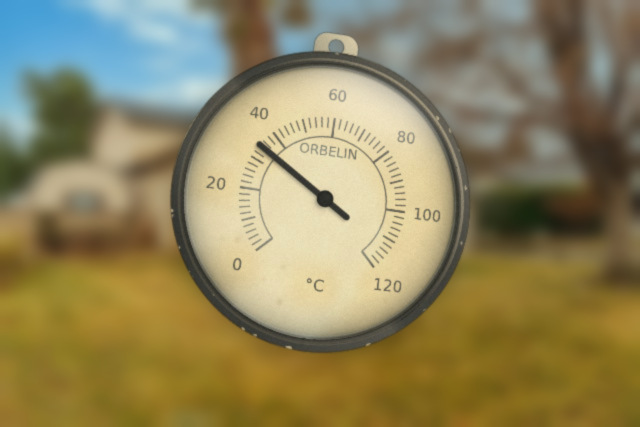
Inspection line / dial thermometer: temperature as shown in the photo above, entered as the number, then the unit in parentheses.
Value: 34 (°C)
